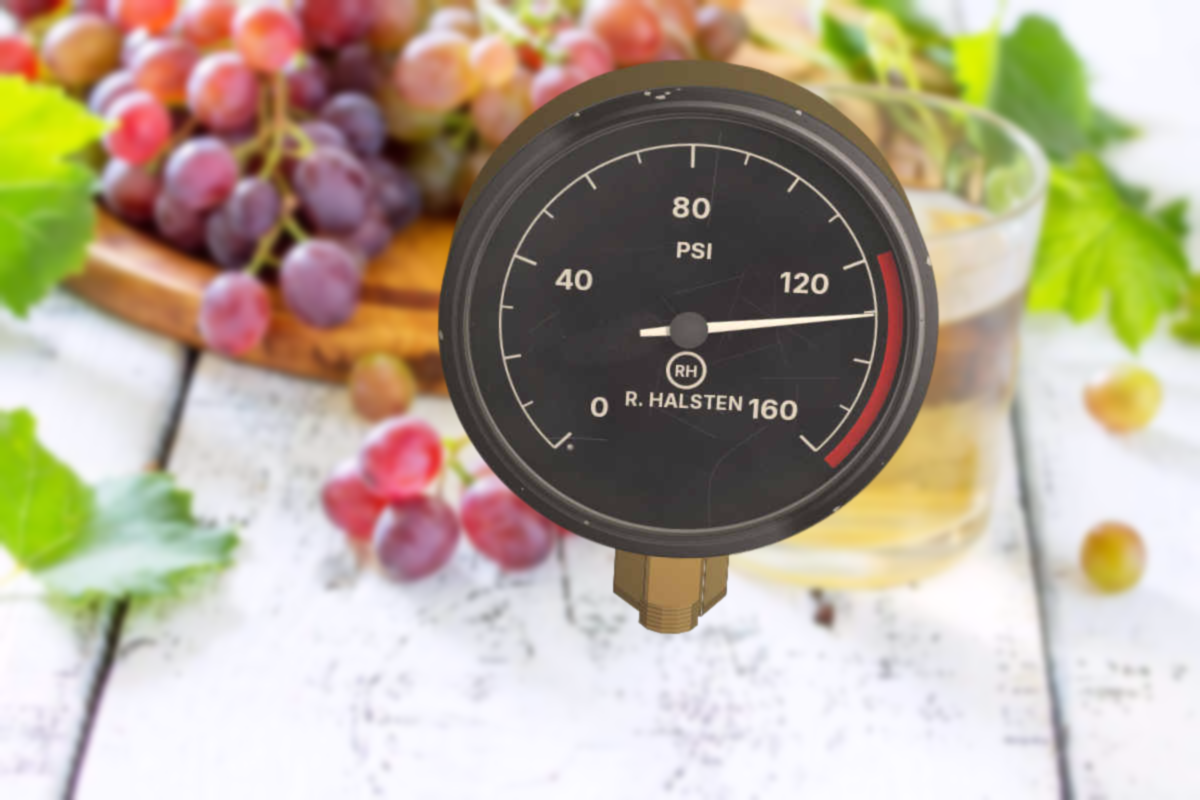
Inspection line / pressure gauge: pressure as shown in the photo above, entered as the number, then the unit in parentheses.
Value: 130 (psi)
